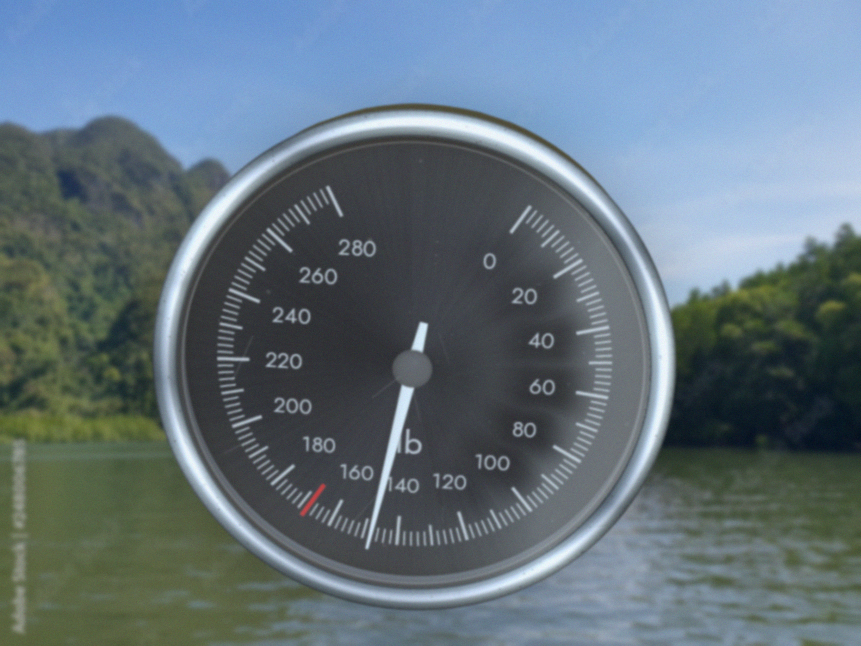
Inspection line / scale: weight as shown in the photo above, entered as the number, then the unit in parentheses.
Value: 148 (lb)
